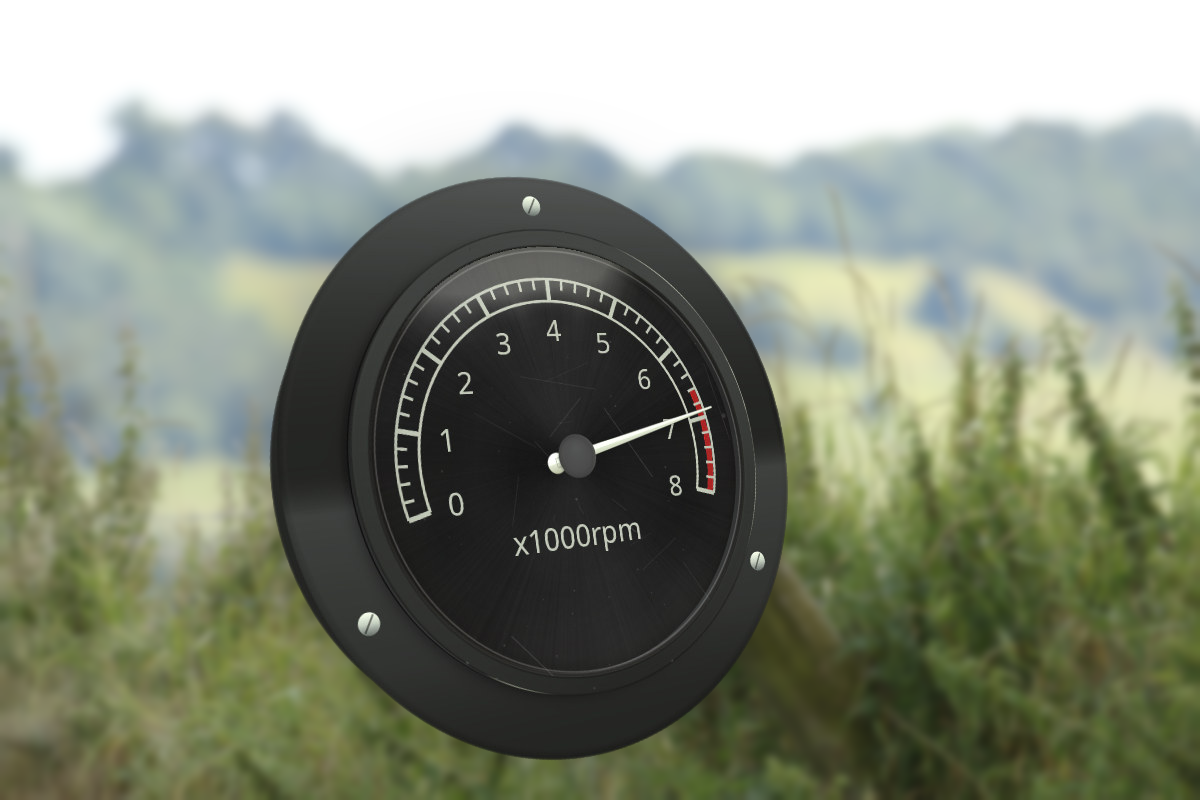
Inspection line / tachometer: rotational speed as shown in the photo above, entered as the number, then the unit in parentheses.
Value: 6900 (rpm)
